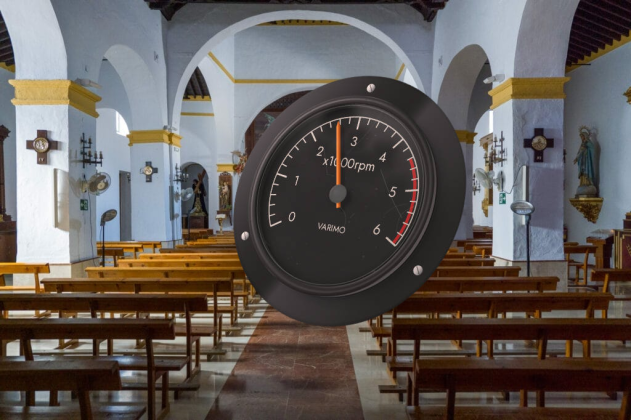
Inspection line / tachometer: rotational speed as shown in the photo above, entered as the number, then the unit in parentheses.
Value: 2600 (rpm)
